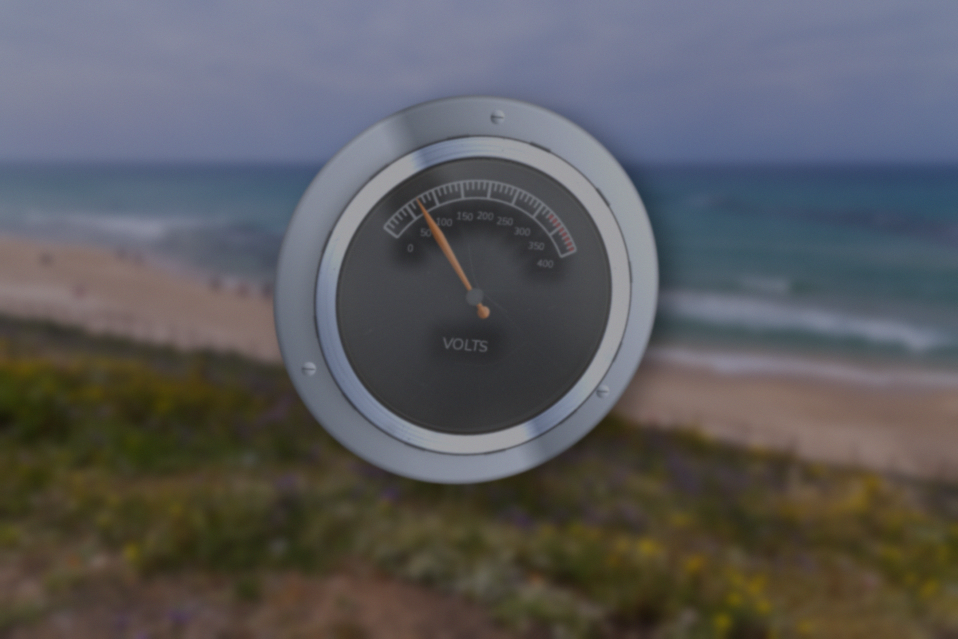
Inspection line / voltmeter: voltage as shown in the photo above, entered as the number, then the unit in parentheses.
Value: 70 (V)
